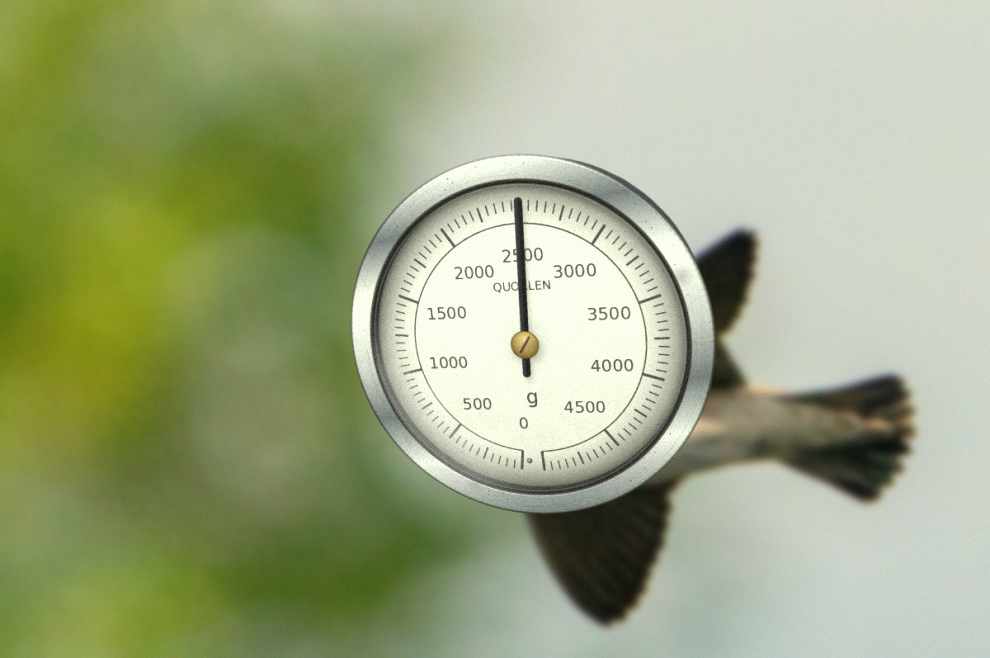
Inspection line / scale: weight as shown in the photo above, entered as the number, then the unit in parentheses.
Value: 2500 (g)
